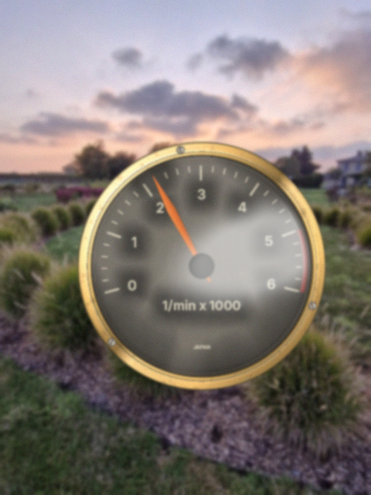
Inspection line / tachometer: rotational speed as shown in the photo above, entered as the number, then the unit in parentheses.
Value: 2200 (rpm)
